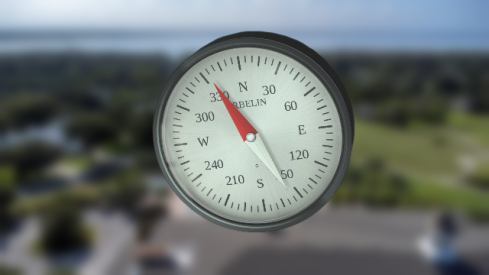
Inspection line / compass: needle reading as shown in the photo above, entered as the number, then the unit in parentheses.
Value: 335 (°)
